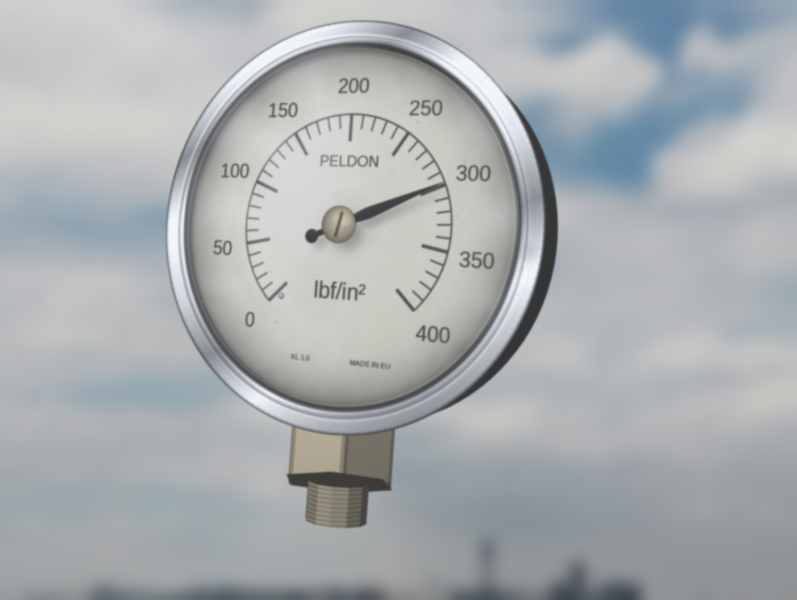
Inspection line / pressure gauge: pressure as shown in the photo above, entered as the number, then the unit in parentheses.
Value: 300 (psi)
